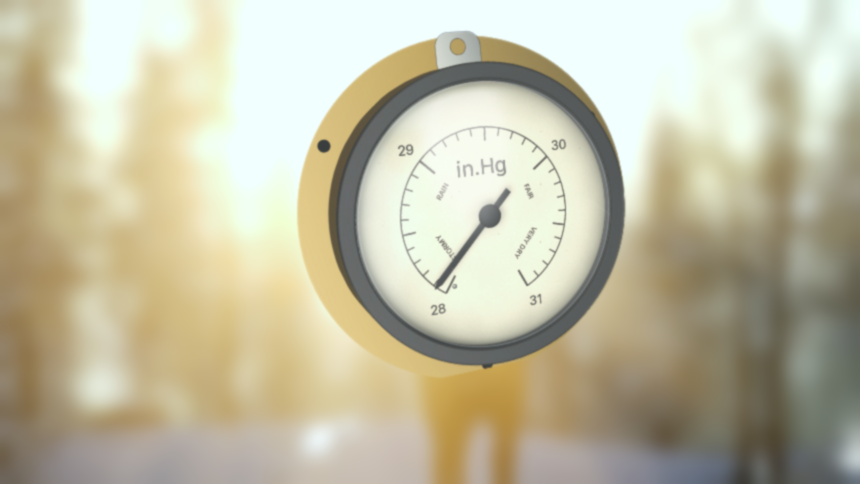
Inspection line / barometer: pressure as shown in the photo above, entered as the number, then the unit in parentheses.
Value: 28.1 (inHg)
